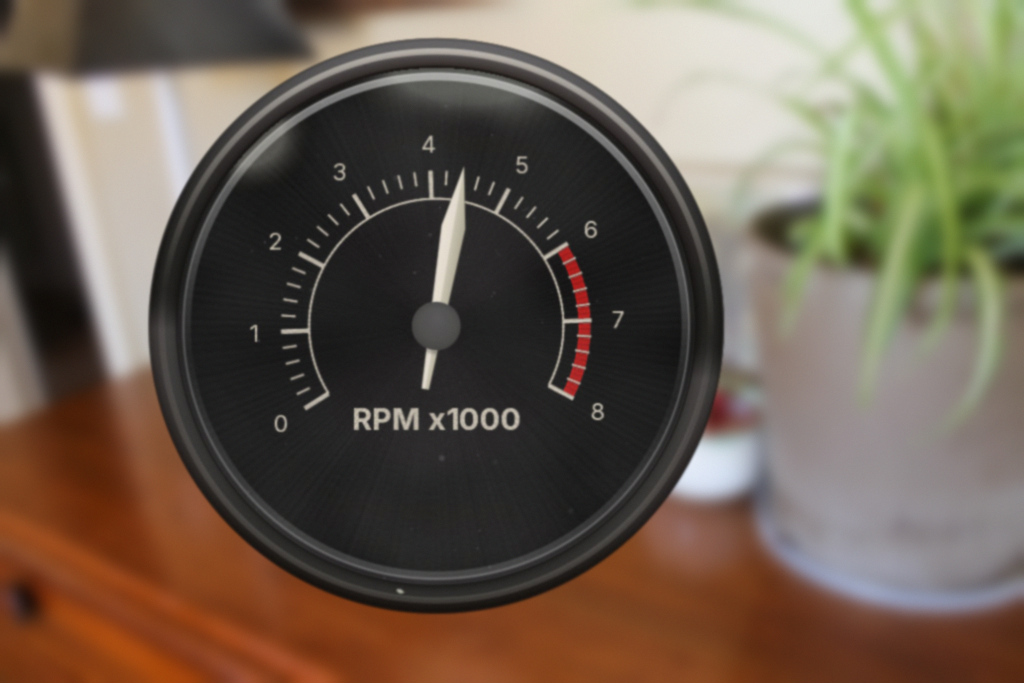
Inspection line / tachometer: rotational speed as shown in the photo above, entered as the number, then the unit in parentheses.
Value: 4400 (rpm)
